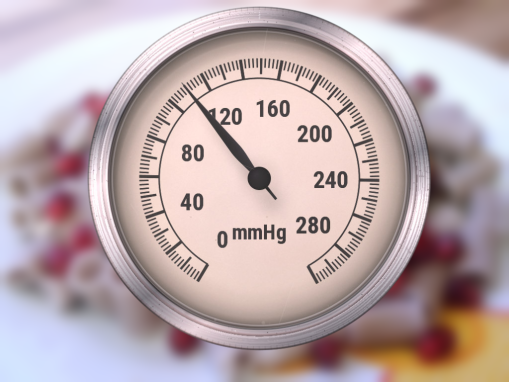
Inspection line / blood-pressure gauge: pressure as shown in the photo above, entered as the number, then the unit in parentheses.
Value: 110 (mmHg)
